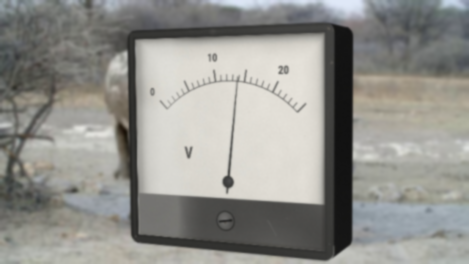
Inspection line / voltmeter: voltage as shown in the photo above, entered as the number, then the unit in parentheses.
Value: 14 (V)
